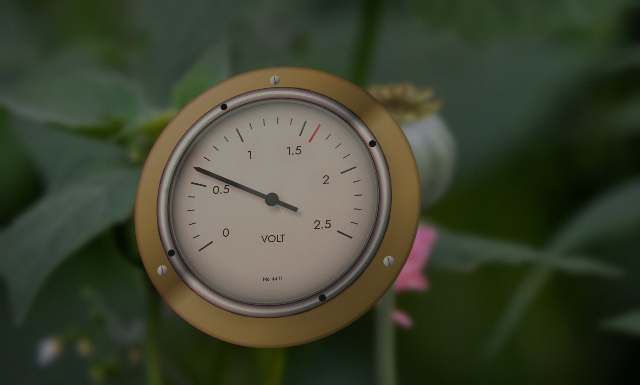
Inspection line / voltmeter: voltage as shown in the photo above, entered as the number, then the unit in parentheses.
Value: 0.6 (V)
